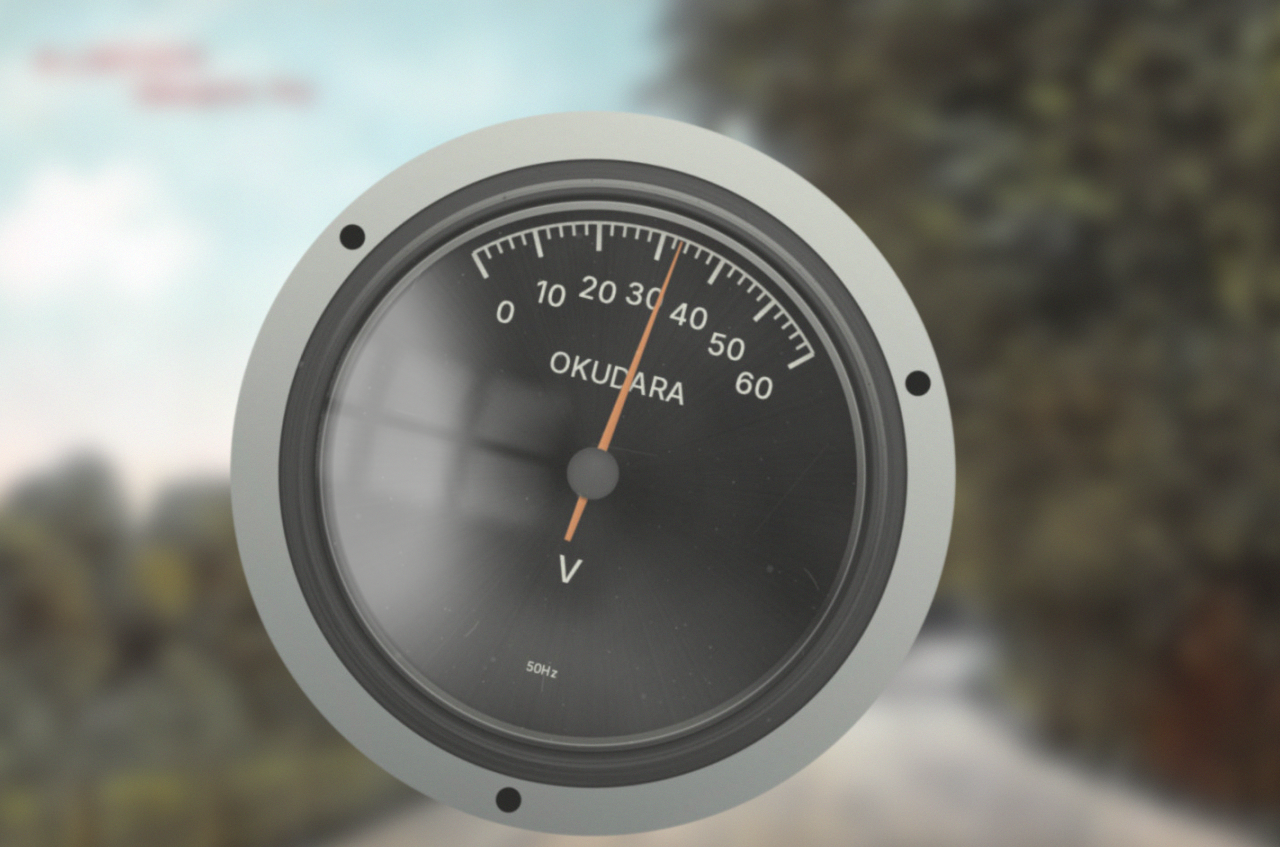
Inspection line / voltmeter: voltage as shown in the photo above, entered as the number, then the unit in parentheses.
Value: 33 (V)
